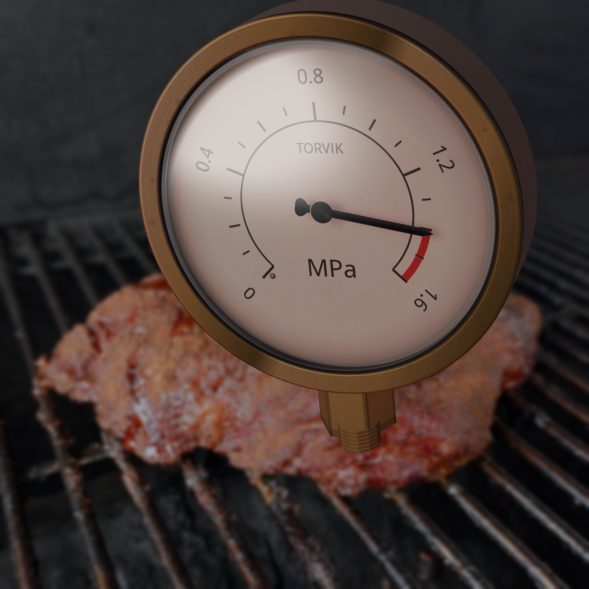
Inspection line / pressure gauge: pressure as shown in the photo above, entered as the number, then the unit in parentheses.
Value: 1.4 (MPa)
